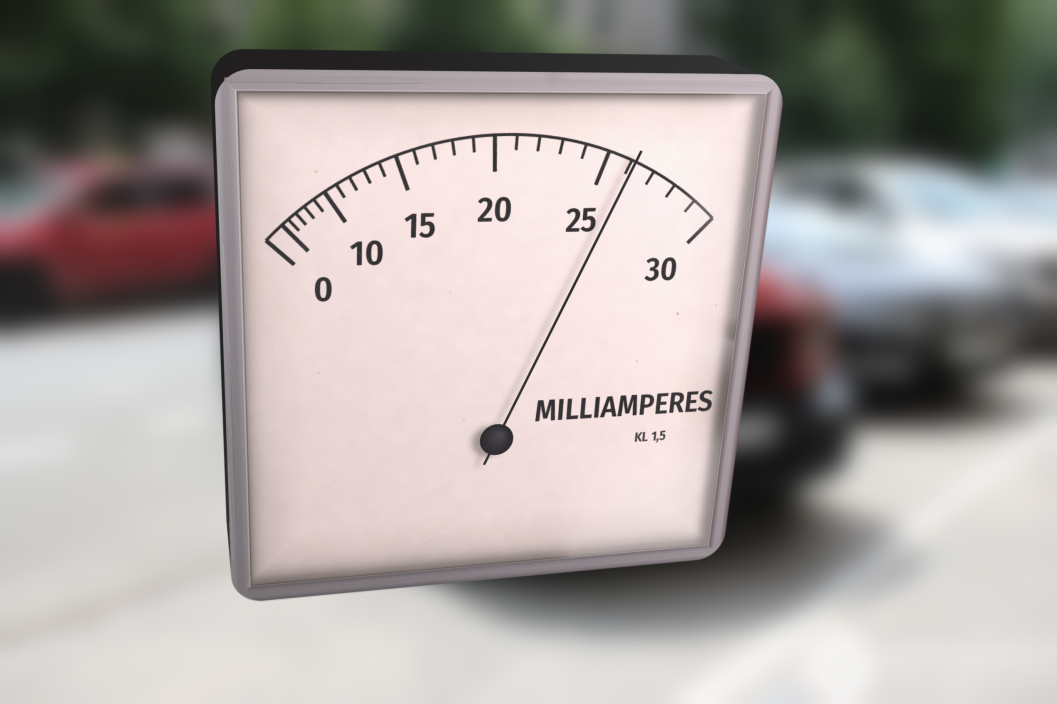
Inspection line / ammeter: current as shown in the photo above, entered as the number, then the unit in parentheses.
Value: 26 (mA)
